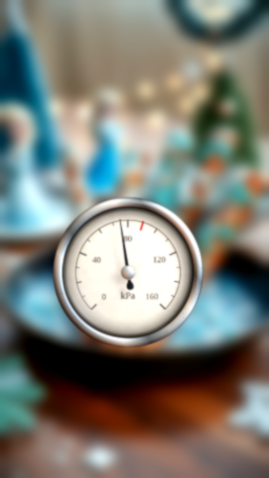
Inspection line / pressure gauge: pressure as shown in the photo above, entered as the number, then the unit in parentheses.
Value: 75 (kPa)
